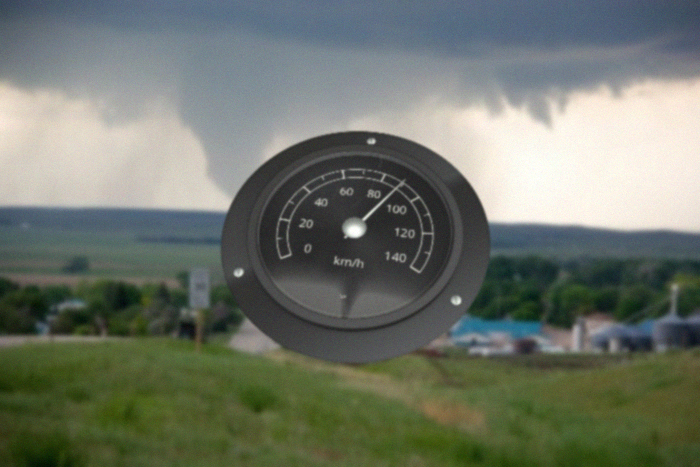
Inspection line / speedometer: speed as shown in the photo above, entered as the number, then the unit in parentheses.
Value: 90 (km/h)
